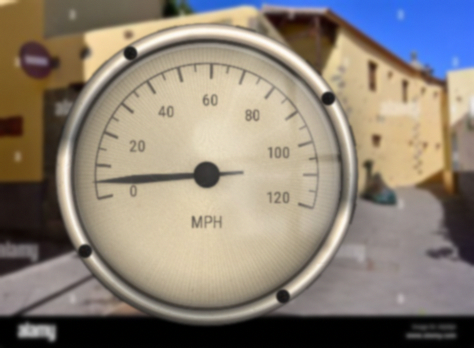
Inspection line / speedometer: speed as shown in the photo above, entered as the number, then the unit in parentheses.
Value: 5 (mph)
